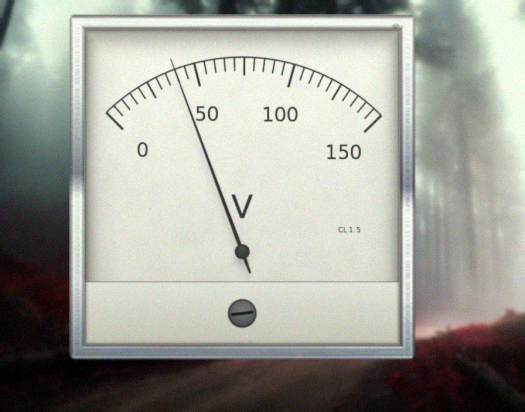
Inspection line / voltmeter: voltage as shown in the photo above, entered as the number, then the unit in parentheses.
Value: 40 (V)
